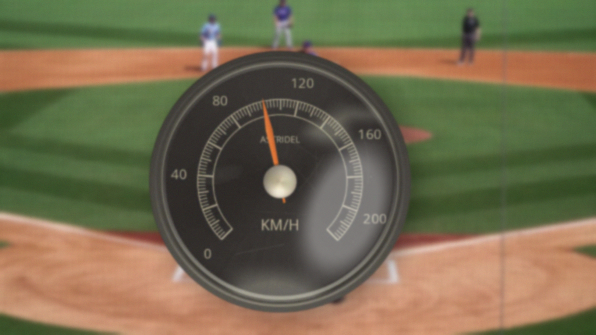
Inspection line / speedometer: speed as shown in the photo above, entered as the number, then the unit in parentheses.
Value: 100 (km/h)
